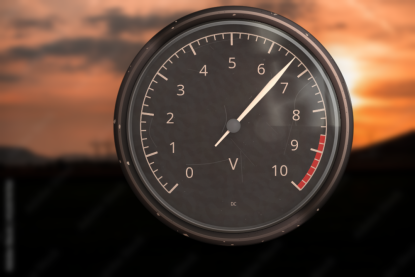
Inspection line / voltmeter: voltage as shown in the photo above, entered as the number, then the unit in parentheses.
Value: 6.6 (V)
